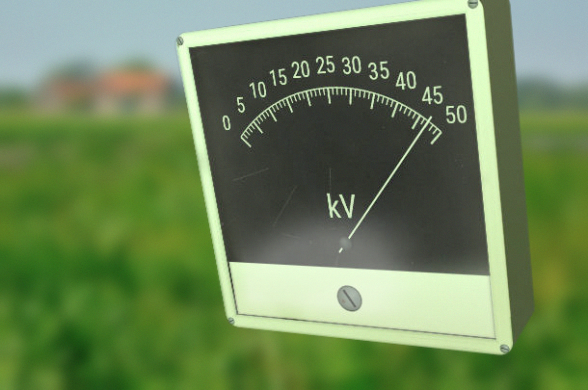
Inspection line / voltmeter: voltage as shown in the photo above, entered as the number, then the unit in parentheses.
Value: 47 (kV)
